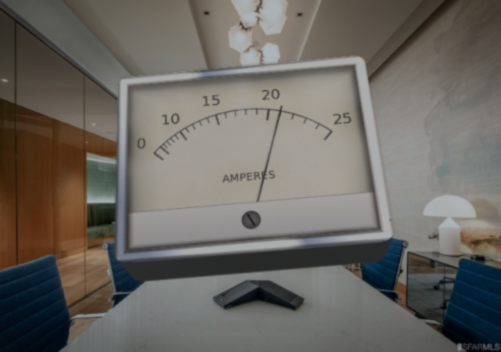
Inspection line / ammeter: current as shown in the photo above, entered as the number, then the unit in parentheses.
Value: 21 (A)
